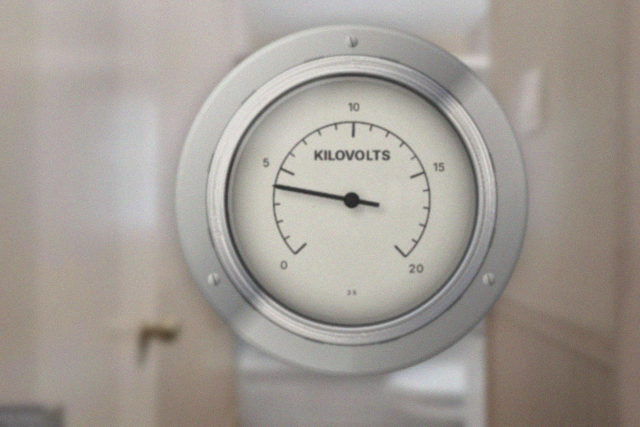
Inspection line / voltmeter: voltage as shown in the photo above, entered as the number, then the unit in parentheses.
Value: 4 (kV)
